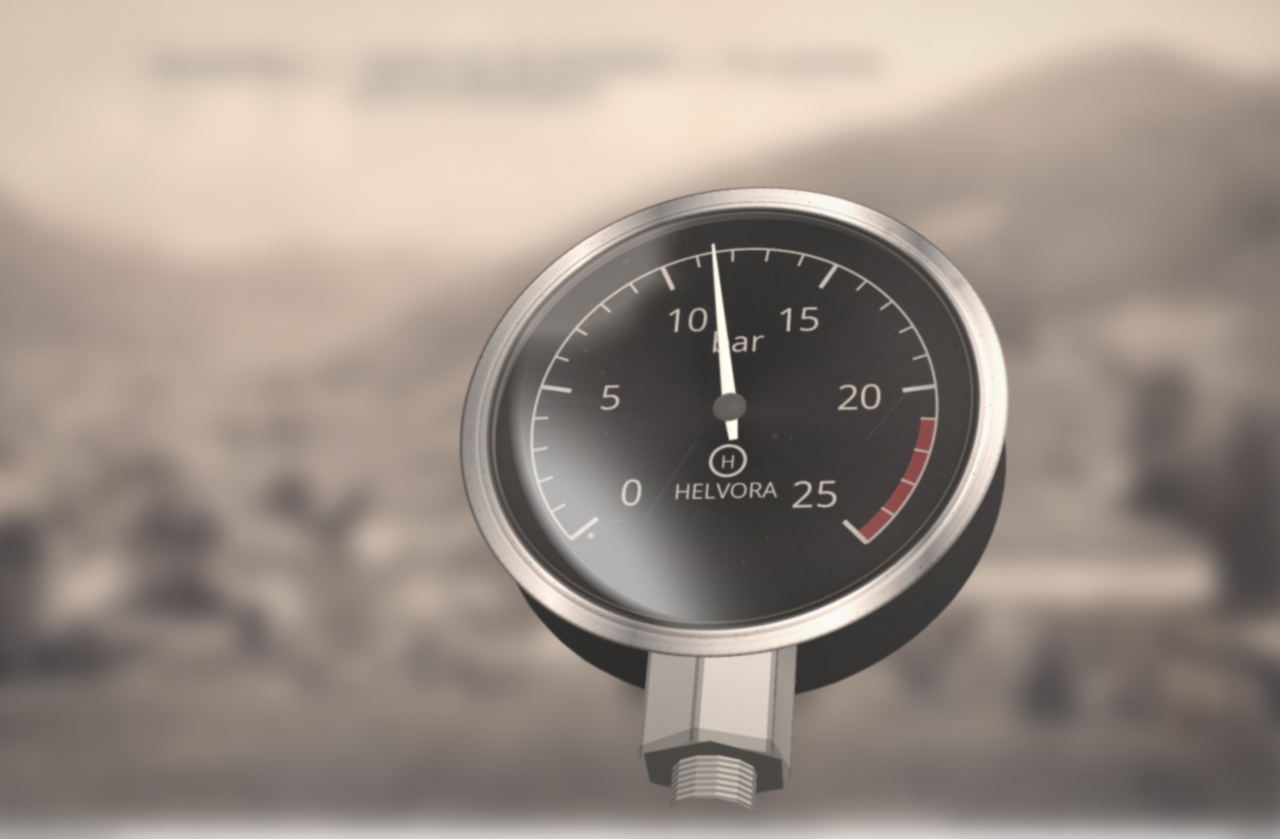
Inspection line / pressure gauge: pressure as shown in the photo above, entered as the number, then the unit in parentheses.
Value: 11.5 (bar)
